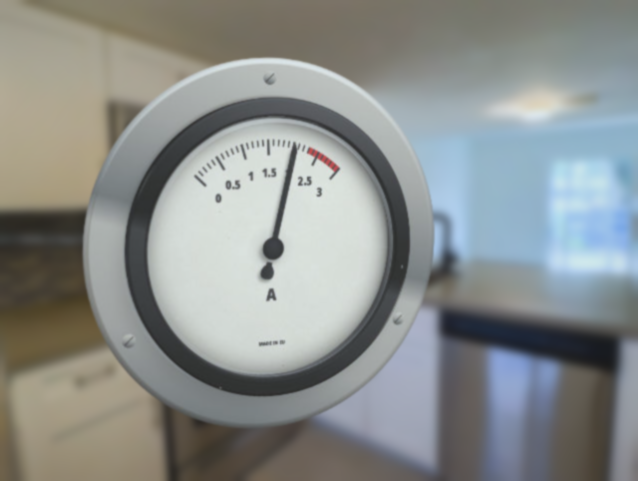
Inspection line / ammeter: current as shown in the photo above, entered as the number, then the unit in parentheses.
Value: 2 (A)
